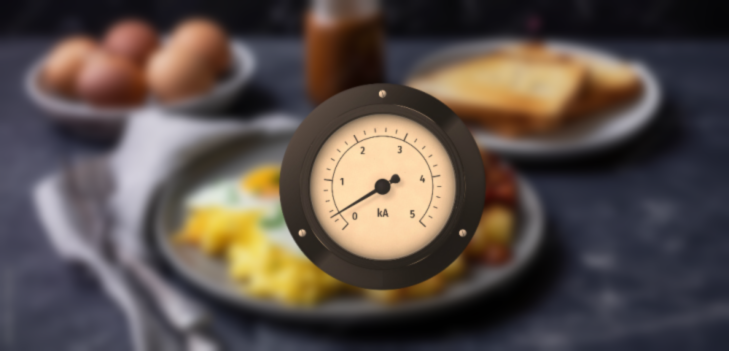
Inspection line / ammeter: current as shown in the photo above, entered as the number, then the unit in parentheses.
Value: 0.3 (kA)
